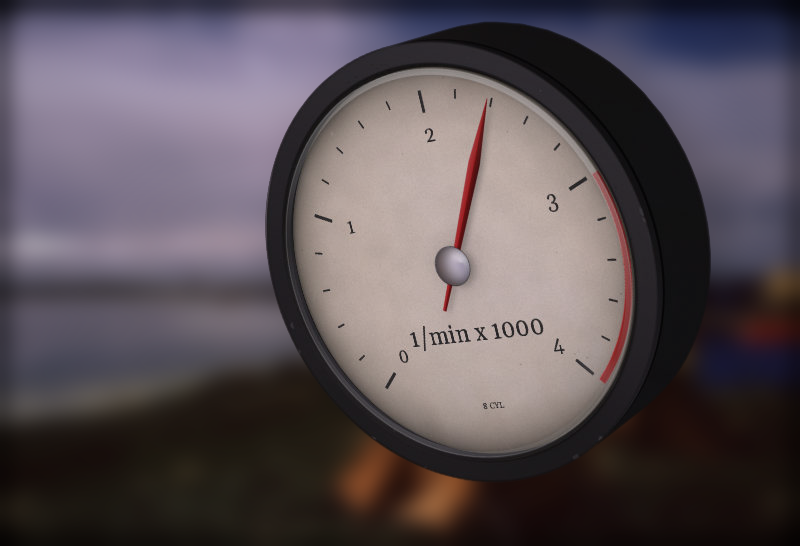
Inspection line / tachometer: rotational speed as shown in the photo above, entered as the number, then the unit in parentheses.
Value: 2400 (rpm)
